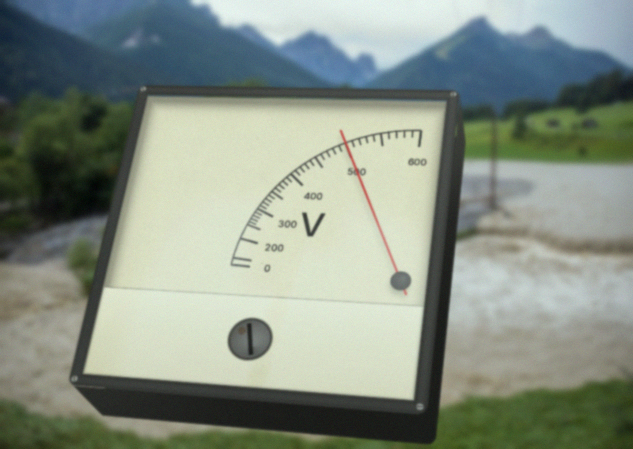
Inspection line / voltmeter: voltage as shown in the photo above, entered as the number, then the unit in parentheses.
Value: 500 (V)
